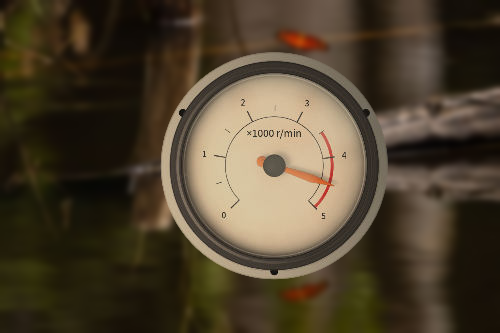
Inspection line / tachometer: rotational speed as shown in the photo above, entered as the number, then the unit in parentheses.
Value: 4500 (rpm)
